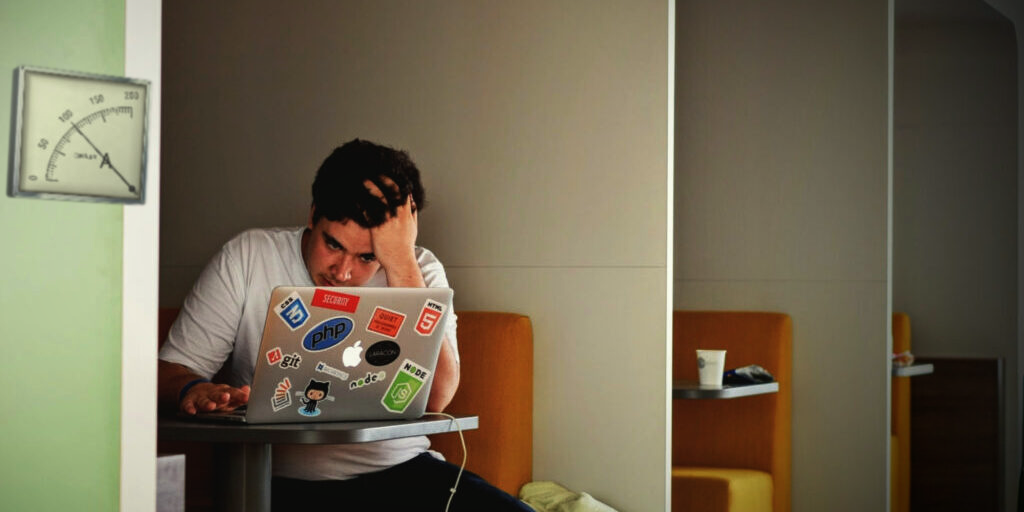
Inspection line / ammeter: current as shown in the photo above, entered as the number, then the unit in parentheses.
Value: 100 (A)
